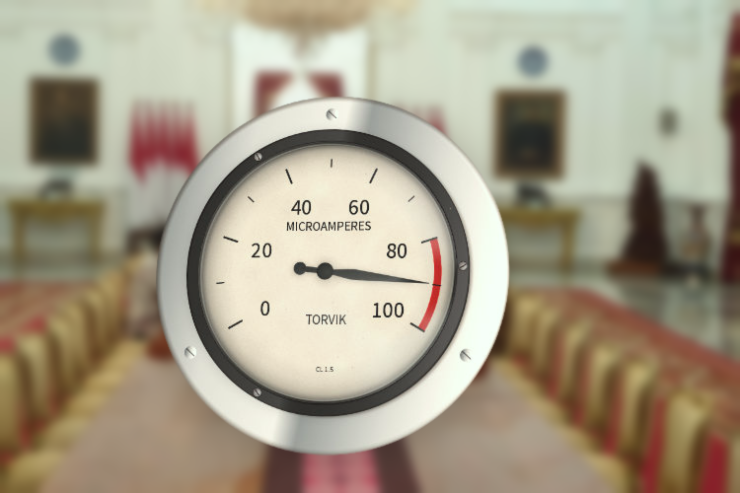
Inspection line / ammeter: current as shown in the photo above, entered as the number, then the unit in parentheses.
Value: 90 (µA)
